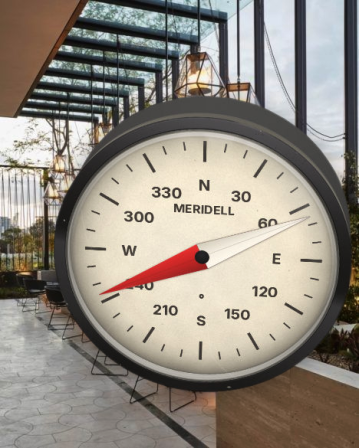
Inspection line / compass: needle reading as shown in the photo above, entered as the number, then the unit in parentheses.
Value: 245 (°)
